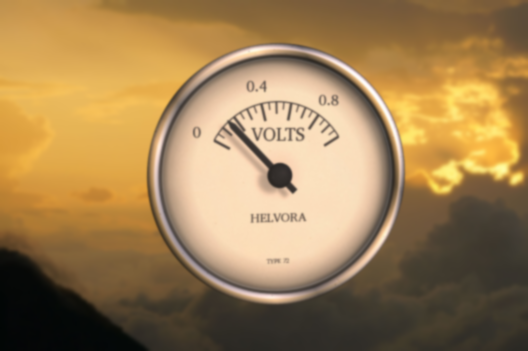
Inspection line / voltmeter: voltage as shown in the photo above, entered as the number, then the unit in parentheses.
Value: 0.15 (V)
